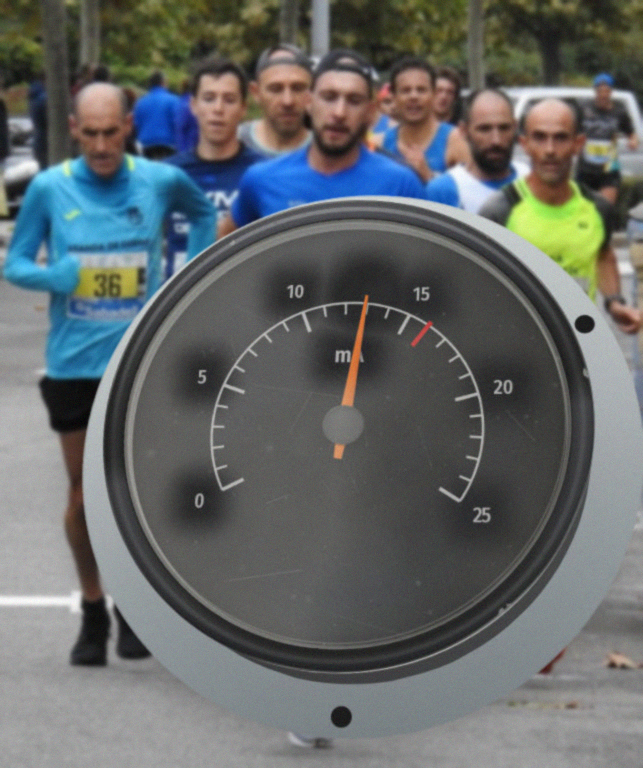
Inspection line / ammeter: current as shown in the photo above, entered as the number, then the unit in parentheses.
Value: 13 (mA)
